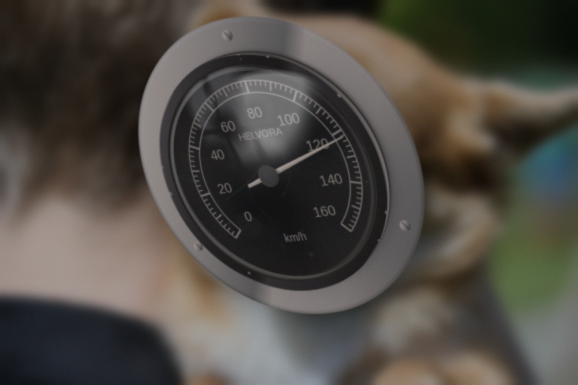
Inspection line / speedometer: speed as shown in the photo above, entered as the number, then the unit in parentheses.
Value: 122 (km/h)
